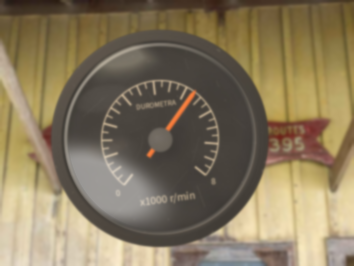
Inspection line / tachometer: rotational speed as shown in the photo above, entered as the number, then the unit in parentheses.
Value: 5250 (rpm)
